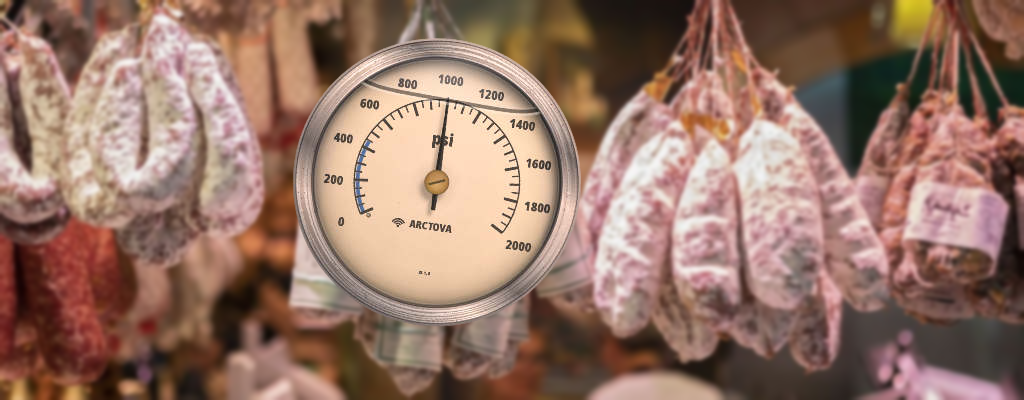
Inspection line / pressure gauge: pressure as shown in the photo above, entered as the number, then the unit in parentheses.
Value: 1000 (psi)
